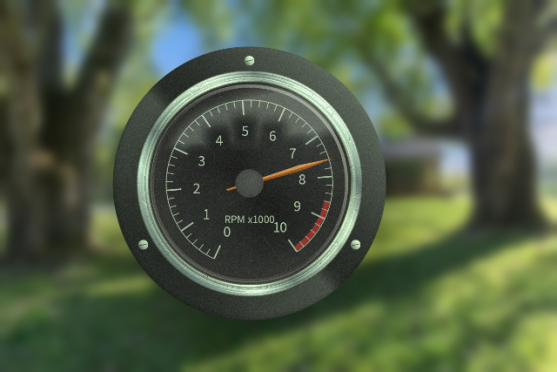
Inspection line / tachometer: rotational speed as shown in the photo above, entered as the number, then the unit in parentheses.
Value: 7600 (rpm)
